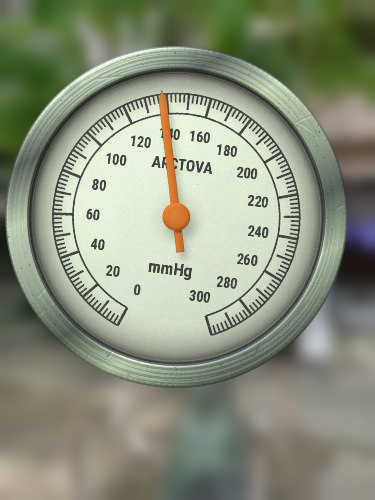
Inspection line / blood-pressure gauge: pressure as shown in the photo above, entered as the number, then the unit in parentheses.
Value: 138 (mmHg)
